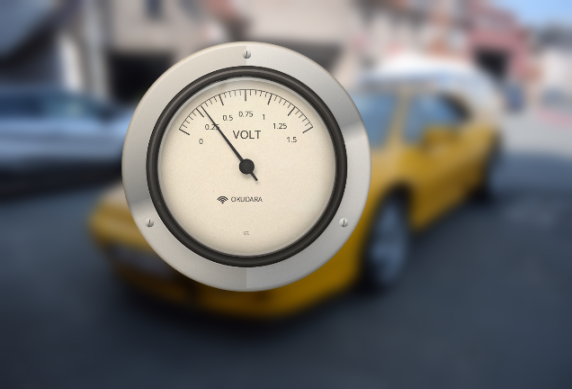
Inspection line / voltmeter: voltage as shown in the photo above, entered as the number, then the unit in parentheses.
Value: 0.3 (V)
